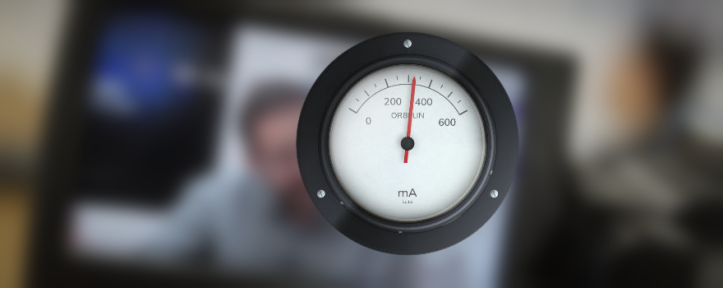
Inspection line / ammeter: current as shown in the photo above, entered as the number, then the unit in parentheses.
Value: 325 (mA)
